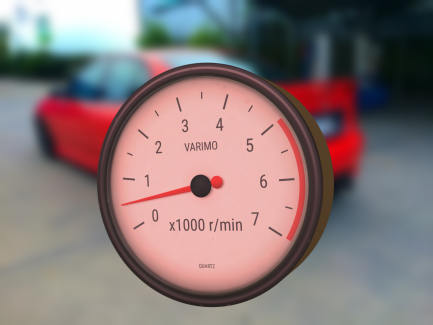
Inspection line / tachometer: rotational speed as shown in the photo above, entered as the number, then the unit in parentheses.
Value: 500 (rpm)
